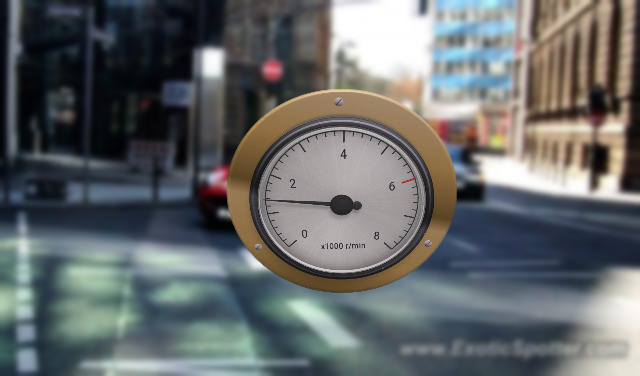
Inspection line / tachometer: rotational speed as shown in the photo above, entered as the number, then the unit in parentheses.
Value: 1400 (rpm)
